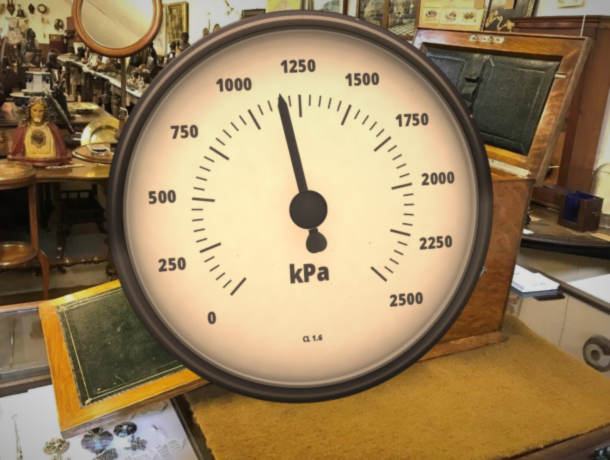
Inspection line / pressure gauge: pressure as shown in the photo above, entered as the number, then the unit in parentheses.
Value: 1150 (kPa)
